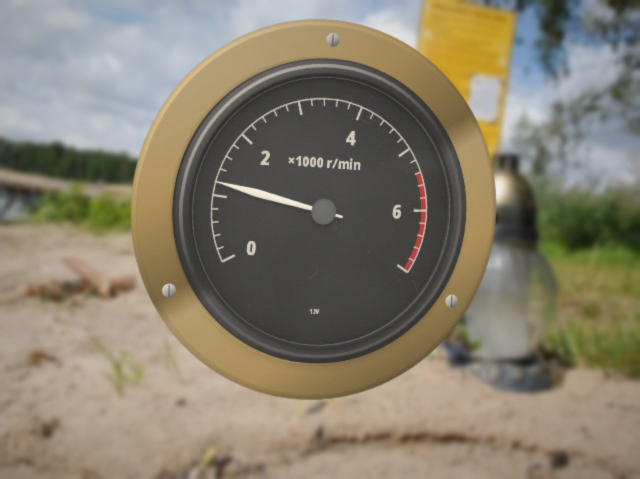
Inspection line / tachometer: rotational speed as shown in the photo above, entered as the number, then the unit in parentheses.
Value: 1200 (rpm)
